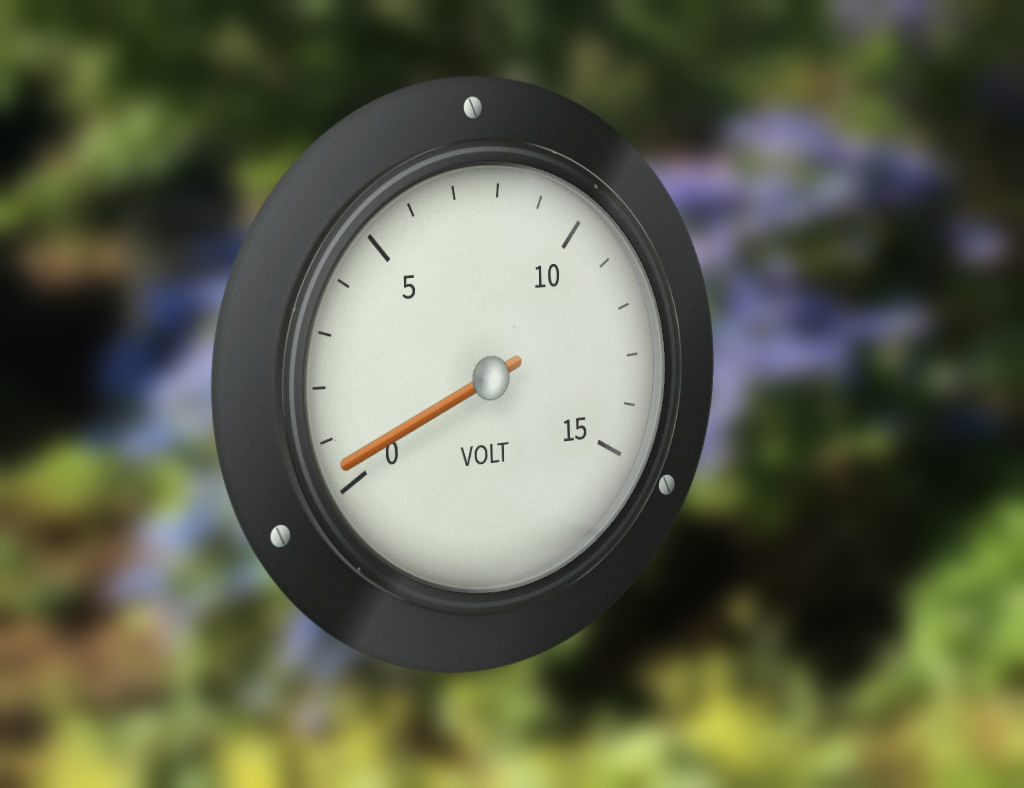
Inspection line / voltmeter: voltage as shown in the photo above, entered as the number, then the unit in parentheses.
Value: 0.5 (V)
